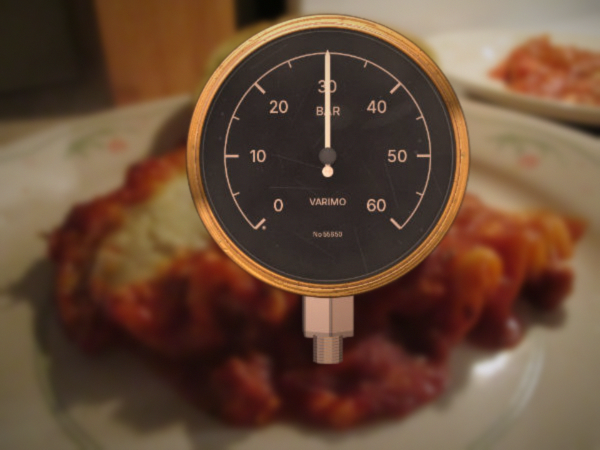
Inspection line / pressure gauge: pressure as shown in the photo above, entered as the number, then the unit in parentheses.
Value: 30 (bar)
